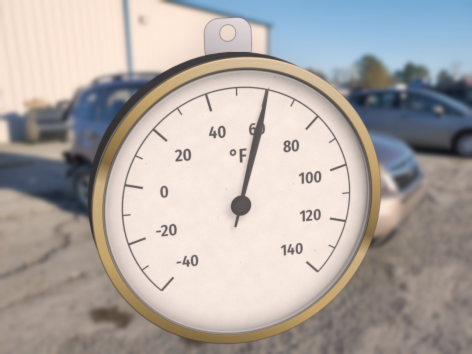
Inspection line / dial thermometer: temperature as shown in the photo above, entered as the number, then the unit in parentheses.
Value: 60 (°F)
